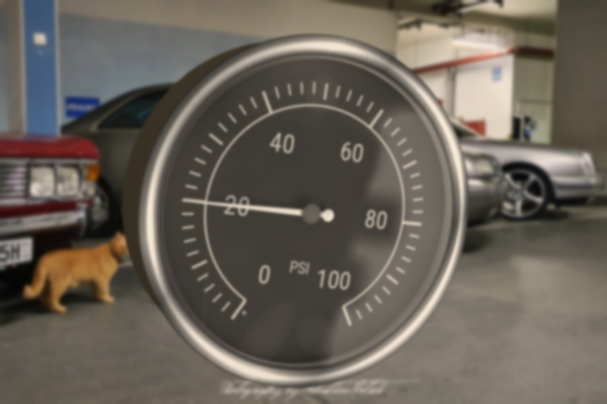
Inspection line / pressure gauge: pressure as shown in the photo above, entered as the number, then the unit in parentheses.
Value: 20 (psi)
